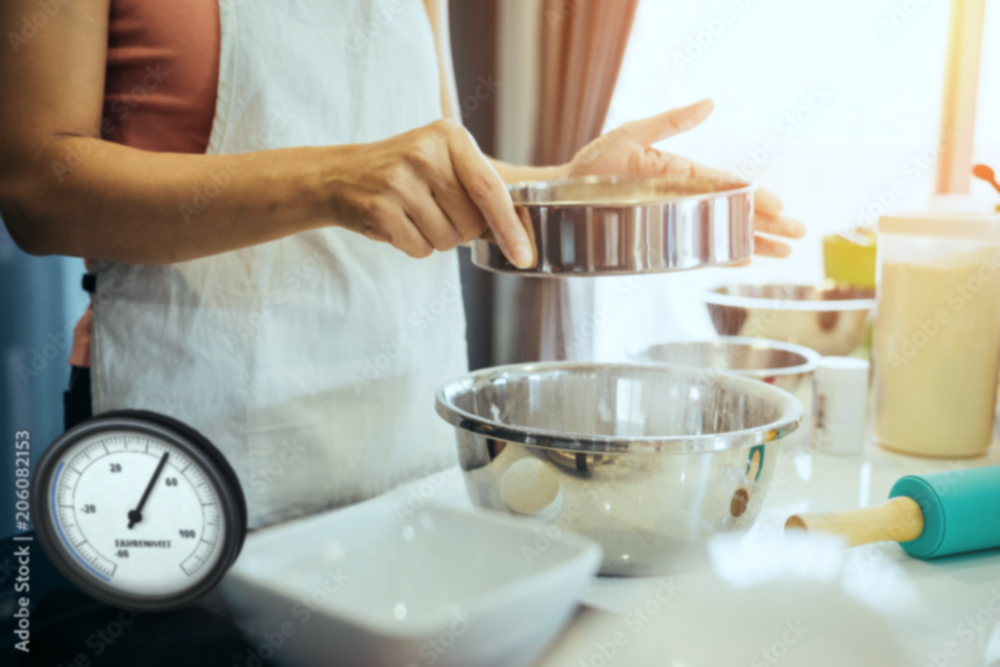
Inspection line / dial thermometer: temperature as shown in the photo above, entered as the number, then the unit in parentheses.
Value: 50 (°F)
